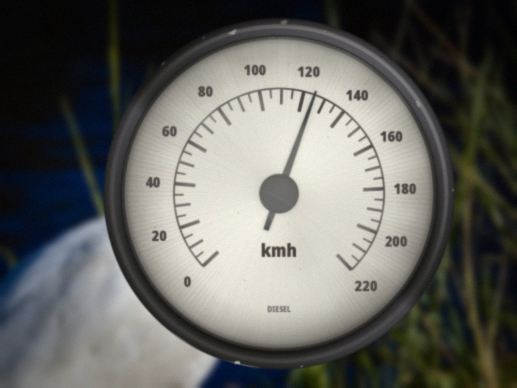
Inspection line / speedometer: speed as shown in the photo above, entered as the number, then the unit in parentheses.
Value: 125 (km/h)
